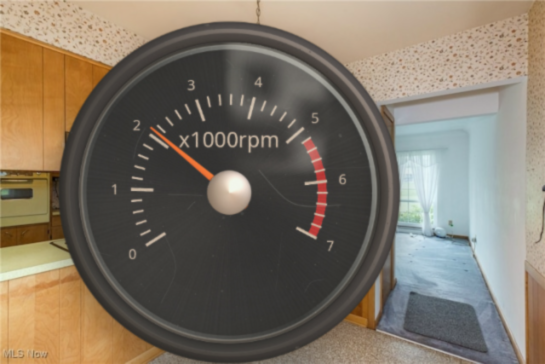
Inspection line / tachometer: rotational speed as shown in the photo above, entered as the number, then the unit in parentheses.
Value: 2100 (rpm)
